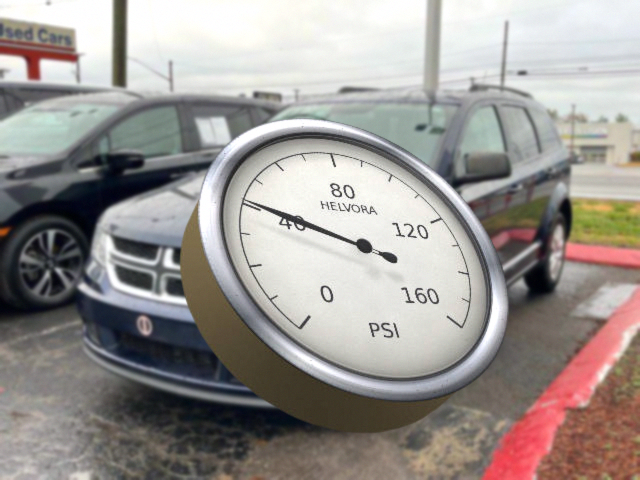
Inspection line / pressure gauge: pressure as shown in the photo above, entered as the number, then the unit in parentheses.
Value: 40 (psi)
